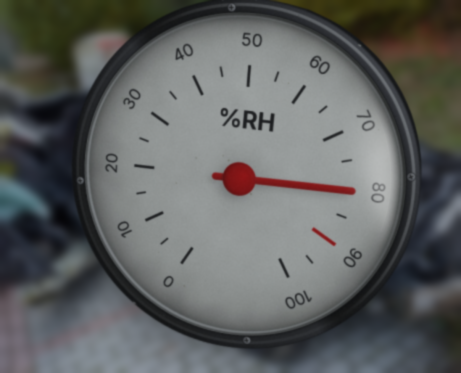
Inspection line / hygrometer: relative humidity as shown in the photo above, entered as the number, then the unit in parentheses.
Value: 80 (%)
